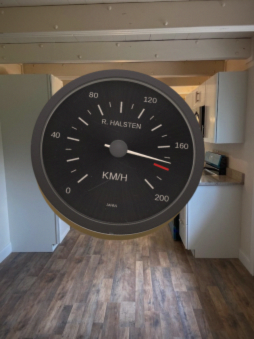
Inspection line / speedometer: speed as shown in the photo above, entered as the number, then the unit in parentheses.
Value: 175 (km/h)
